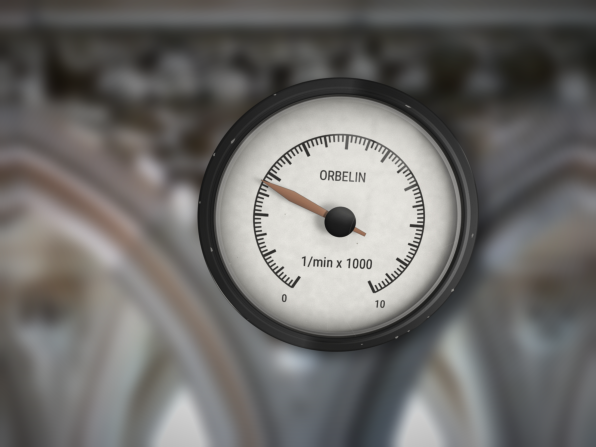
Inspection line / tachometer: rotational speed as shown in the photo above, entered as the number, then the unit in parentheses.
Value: 2800 (rpm)
